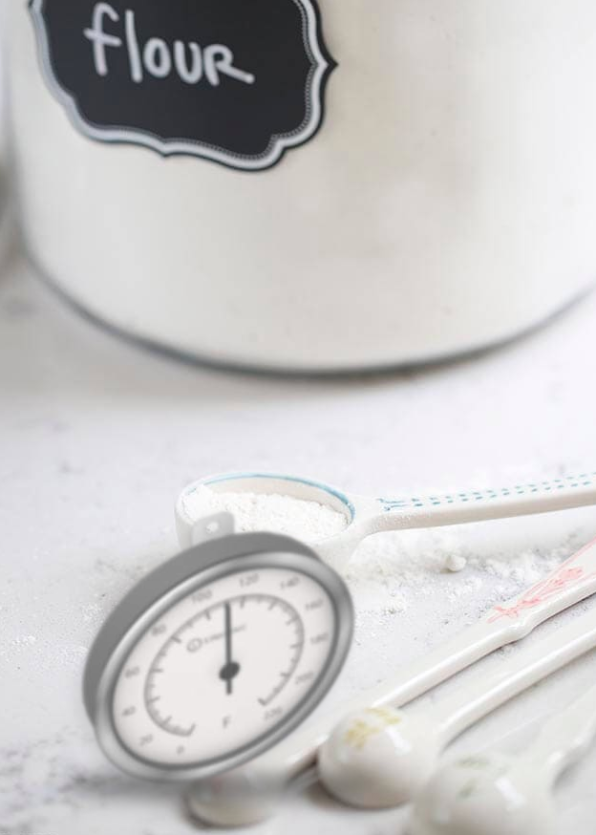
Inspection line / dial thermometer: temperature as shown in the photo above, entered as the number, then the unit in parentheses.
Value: 110 (°F)
